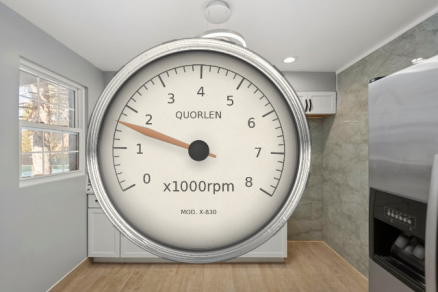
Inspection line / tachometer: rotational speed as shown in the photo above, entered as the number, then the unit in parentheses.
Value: 1600 (rpm)
